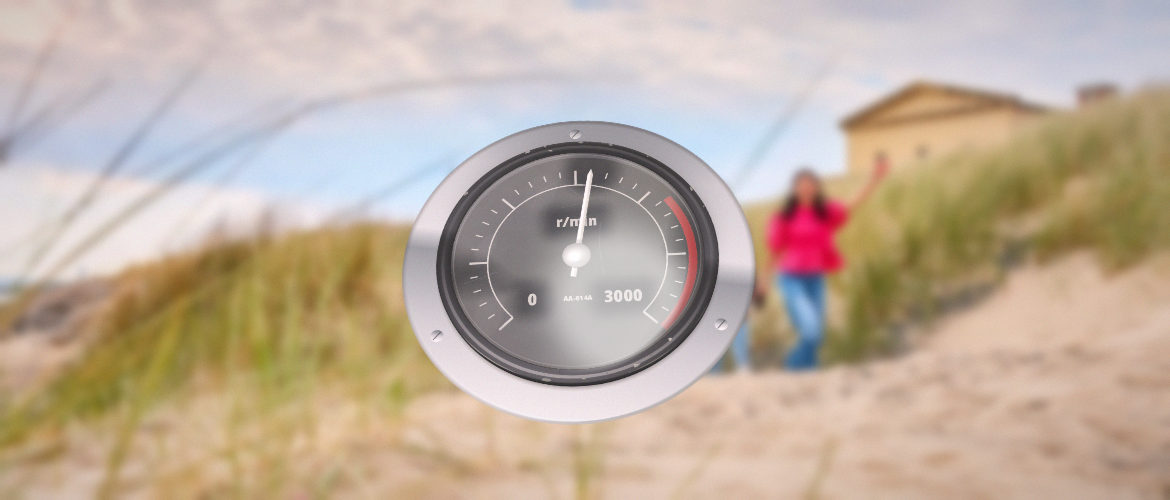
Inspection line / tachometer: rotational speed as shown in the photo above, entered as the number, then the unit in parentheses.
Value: 1600 (rpm)
